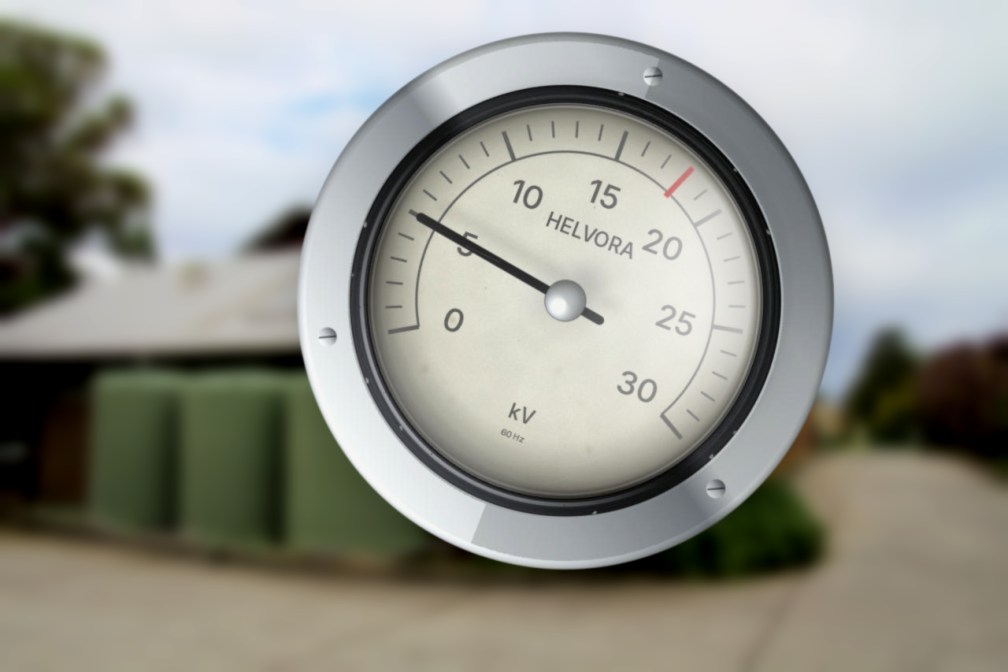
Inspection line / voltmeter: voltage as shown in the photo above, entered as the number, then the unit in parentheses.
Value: 5 (kV)
